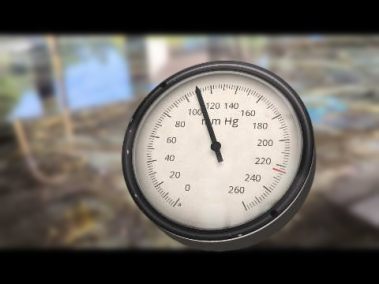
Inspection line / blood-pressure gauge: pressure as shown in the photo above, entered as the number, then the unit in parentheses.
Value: 110 (mmHg)
